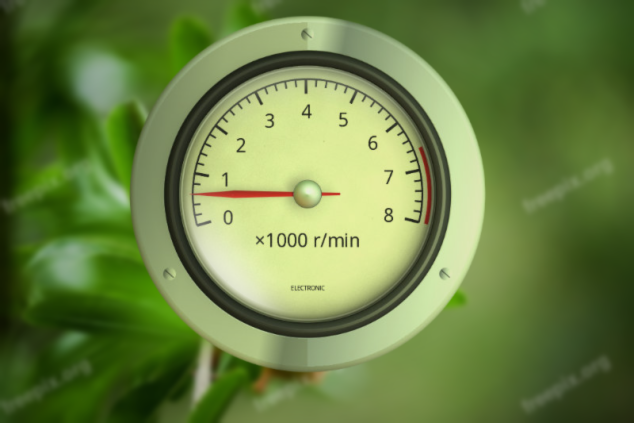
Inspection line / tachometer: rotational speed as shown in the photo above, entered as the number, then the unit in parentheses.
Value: 600 (rpm)
